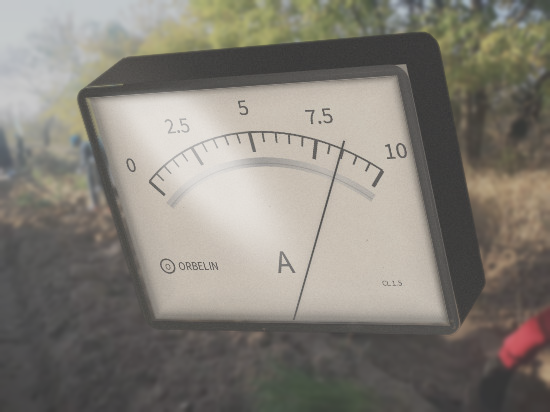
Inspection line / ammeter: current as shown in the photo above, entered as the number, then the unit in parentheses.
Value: 8.5 (A)
